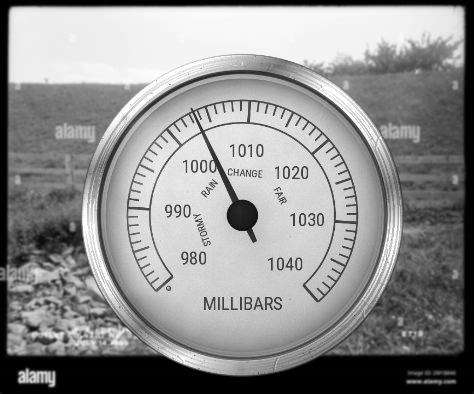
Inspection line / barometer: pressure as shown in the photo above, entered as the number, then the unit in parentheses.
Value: 1003.5 (mbar)
